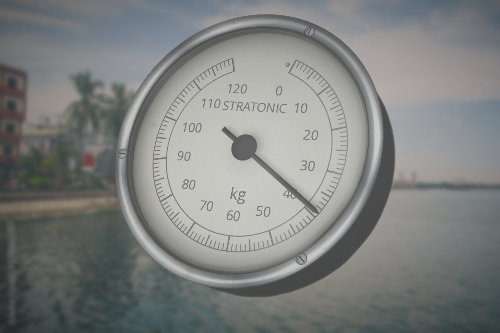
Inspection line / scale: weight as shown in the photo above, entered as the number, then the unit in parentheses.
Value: 39 (kg)
